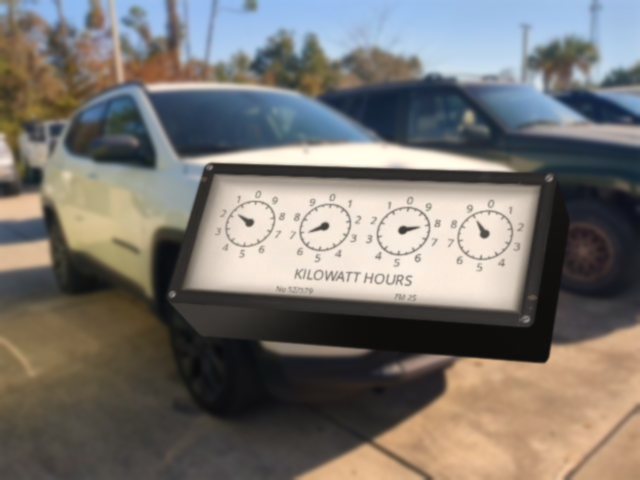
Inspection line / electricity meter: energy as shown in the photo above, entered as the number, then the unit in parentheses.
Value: 1679 (kWh)
